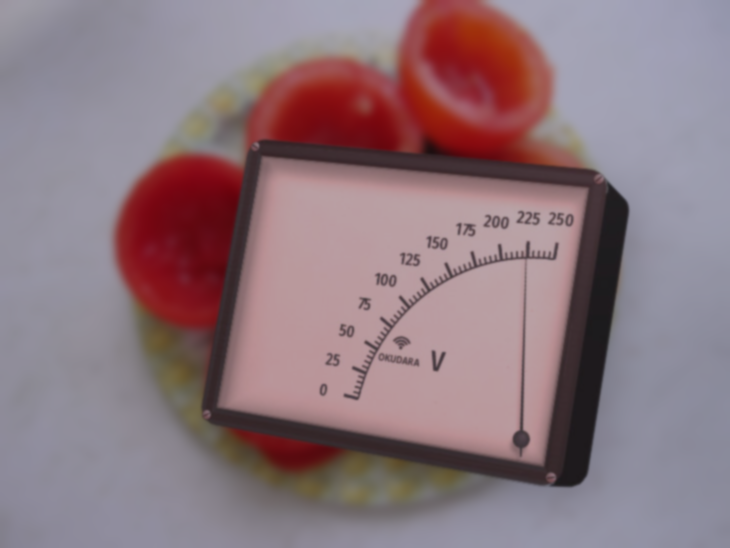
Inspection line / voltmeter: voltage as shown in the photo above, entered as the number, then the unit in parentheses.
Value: 225 (V)
